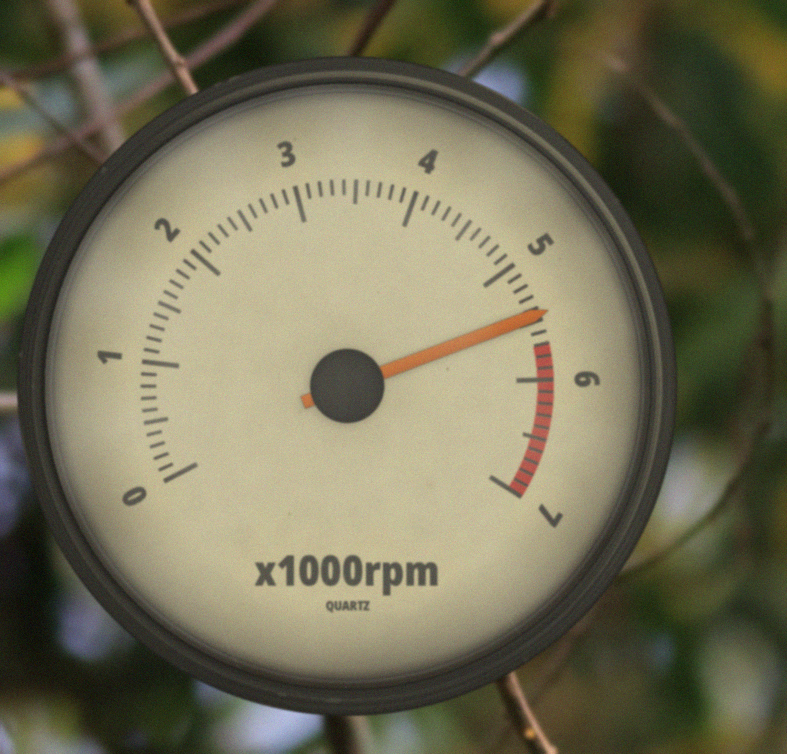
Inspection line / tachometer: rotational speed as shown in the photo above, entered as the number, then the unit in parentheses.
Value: 5450 (rpm)
